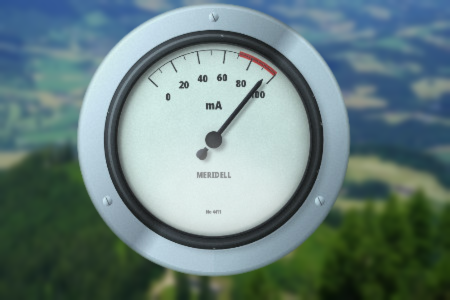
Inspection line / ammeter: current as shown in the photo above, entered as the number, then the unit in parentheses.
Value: 95 (mA)
